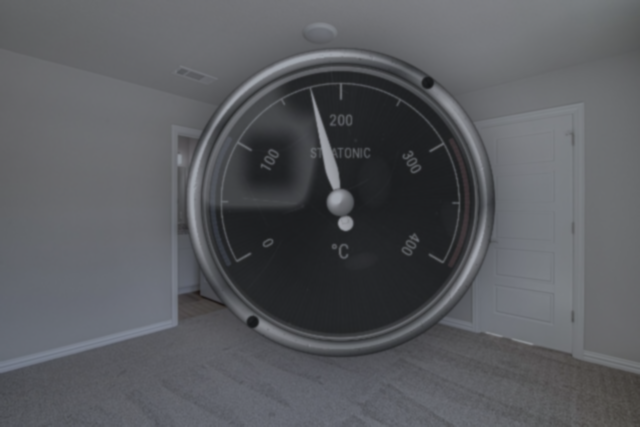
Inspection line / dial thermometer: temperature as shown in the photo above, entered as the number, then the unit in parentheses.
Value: 175 (°C)
